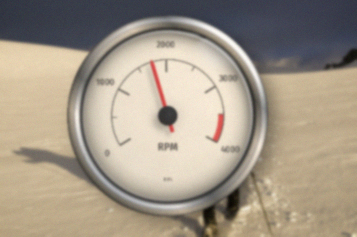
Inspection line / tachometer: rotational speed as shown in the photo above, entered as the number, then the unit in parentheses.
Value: 1750 (rpm)
